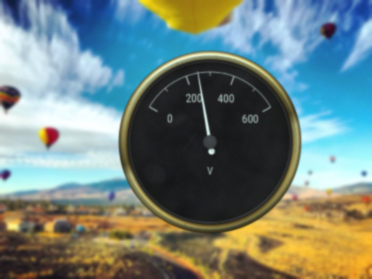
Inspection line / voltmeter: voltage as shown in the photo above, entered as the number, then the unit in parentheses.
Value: 250 (V)
